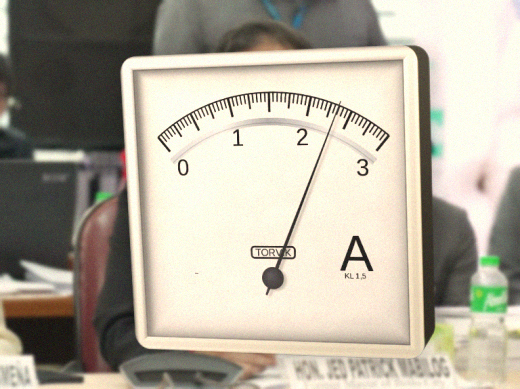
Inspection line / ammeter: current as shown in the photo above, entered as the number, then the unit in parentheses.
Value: 2.35 (A)
